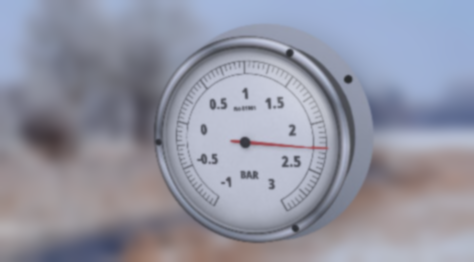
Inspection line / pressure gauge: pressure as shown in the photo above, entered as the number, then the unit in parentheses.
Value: 2.25 (bar)
